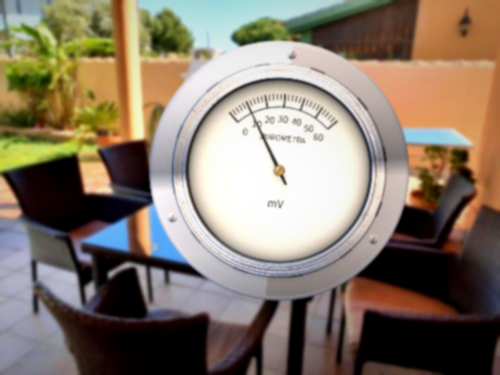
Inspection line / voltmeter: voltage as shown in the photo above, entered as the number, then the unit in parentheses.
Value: 10 (mV)
